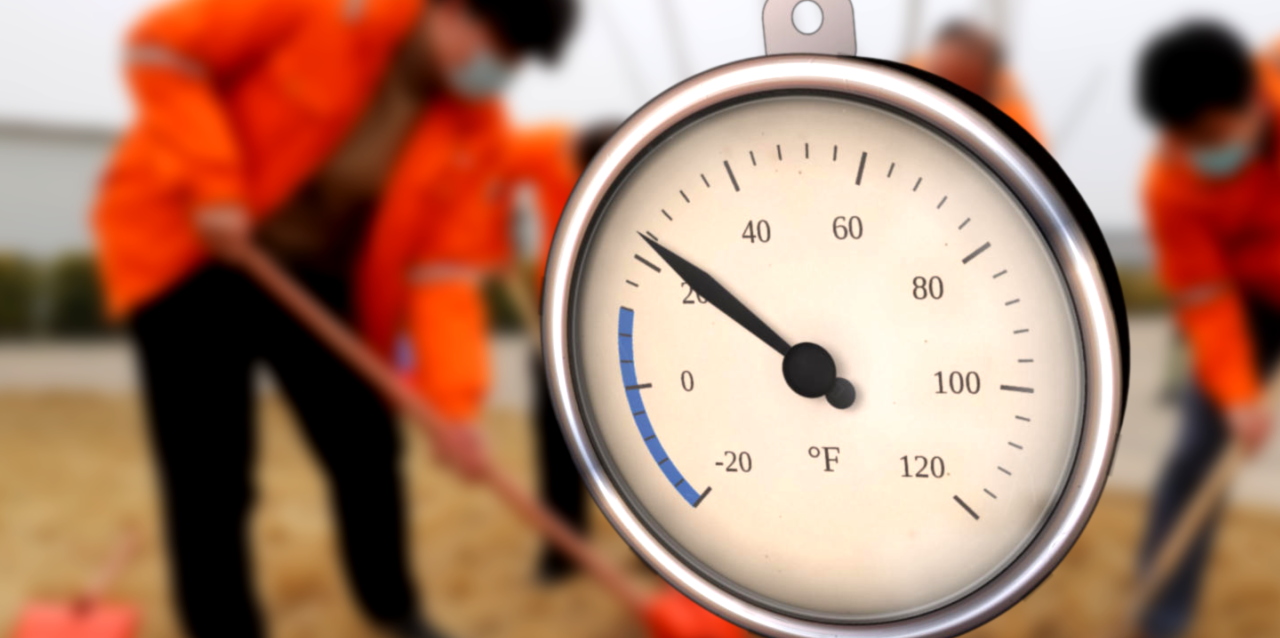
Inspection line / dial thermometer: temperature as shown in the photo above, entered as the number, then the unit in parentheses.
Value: 24 (°F)
